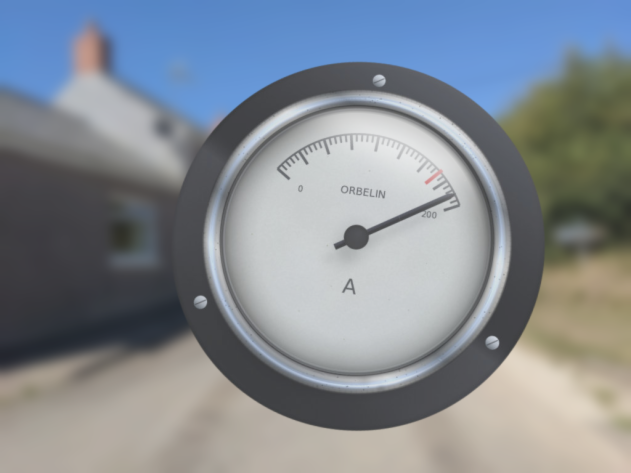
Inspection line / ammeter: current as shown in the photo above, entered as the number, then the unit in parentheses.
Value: 190 (A)
